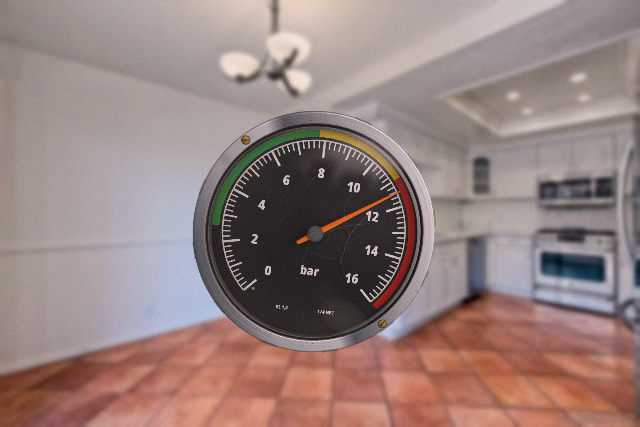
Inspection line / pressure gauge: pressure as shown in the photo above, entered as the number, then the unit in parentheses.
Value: 11.4 (bar)
